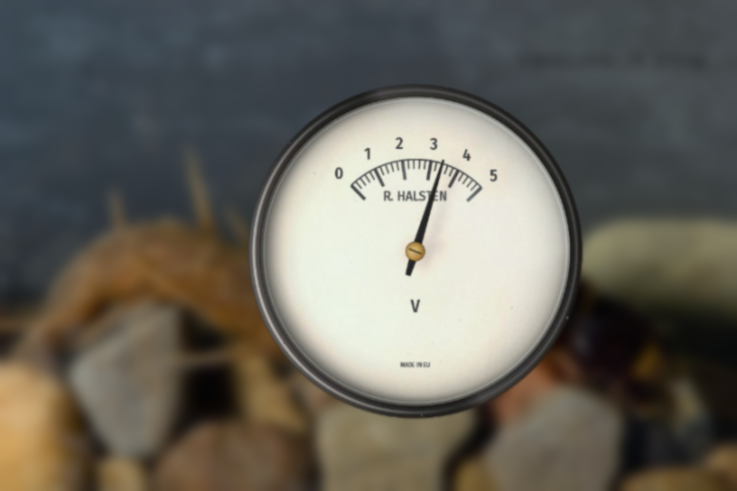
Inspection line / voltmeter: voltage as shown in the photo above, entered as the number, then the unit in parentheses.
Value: 3.4 (V)
